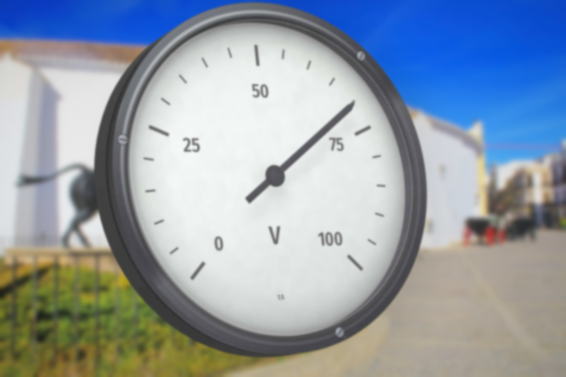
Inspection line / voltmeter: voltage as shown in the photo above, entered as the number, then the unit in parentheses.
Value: 70 (V)
